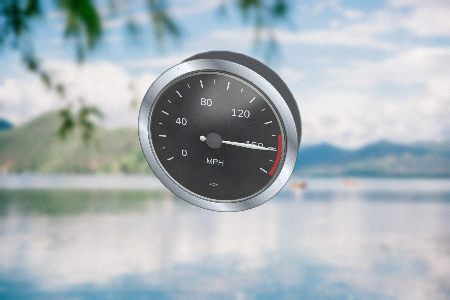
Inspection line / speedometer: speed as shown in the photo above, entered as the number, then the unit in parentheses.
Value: 160 (mph)
